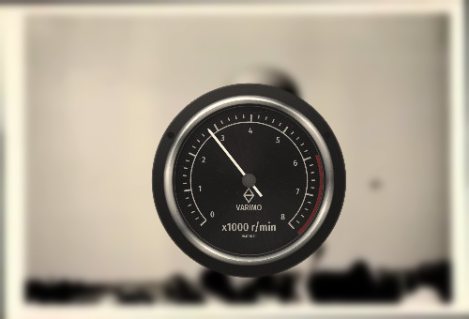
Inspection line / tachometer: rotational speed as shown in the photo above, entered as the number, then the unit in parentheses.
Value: 2800 (rpm)
